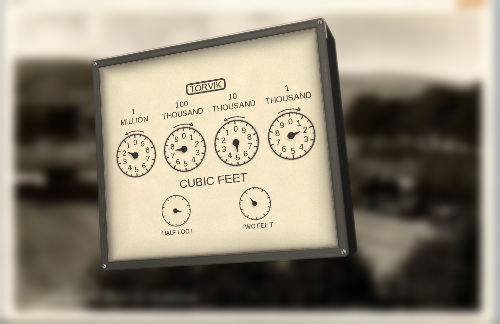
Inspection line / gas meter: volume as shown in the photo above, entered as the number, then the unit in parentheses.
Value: 175200 (ft³)
